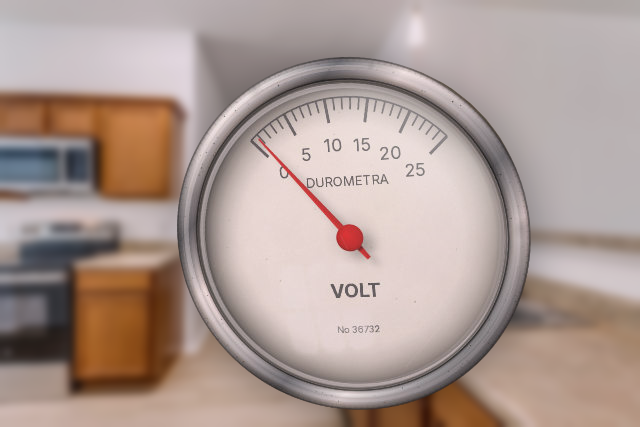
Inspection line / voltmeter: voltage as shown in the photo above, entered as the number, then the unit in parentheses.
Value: 1 (V)
